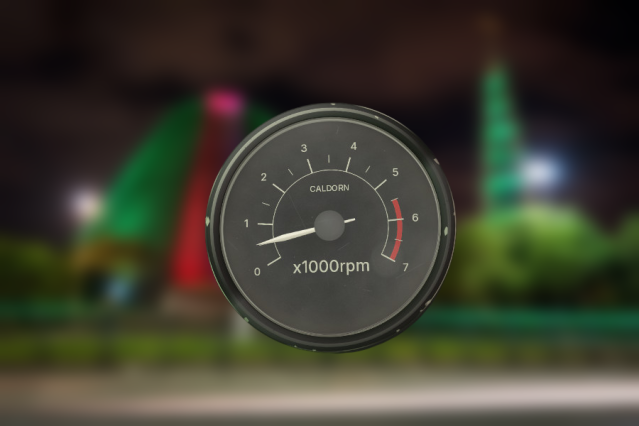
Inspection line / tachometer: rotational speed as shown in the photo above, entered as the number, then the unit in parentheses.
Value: 500 (rpm)
